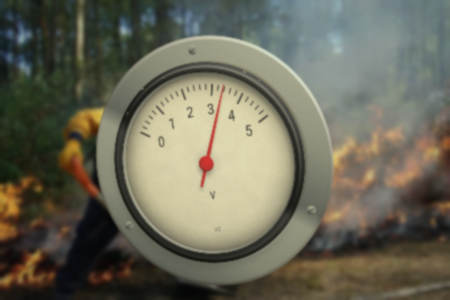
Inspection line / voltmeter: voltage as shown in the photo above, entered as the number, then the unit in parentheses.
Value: 3.4 (V)
